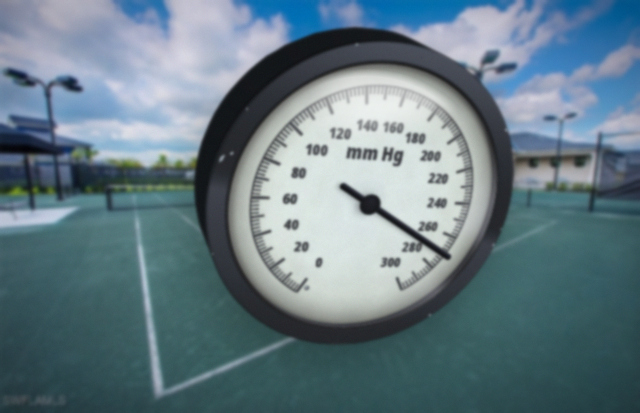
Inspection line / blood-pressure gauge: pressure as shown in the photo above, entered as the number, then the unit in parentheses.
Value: 270 (mmHg)
